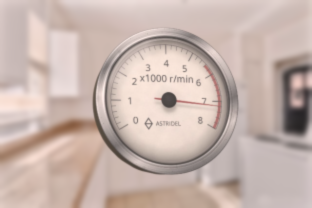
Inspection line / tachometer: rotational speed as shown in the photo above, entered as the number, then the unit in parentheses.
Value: 7200 (rpm)
